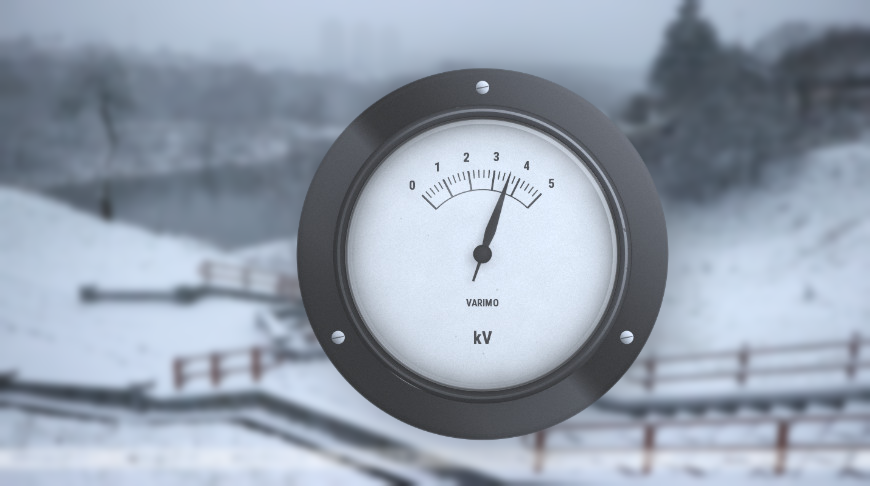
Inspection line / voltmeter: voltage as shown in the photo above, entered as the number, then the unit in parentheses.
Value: 3.6 (kV)
